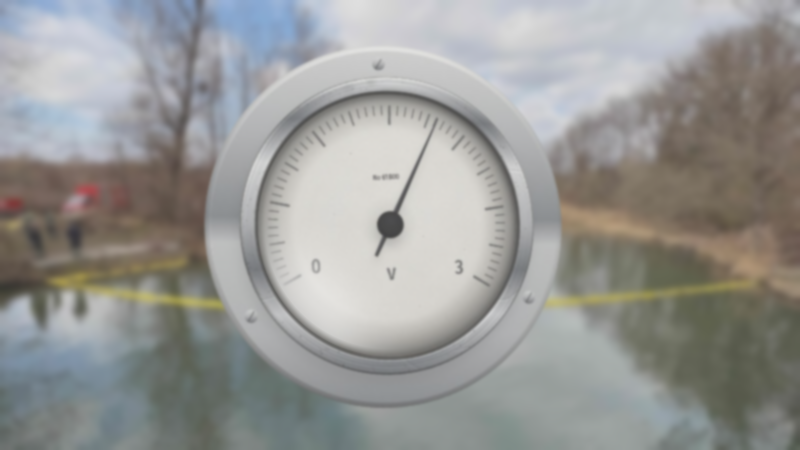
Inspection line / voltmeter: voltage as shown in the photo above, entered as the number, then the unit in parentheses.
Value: 1.8 (V)
